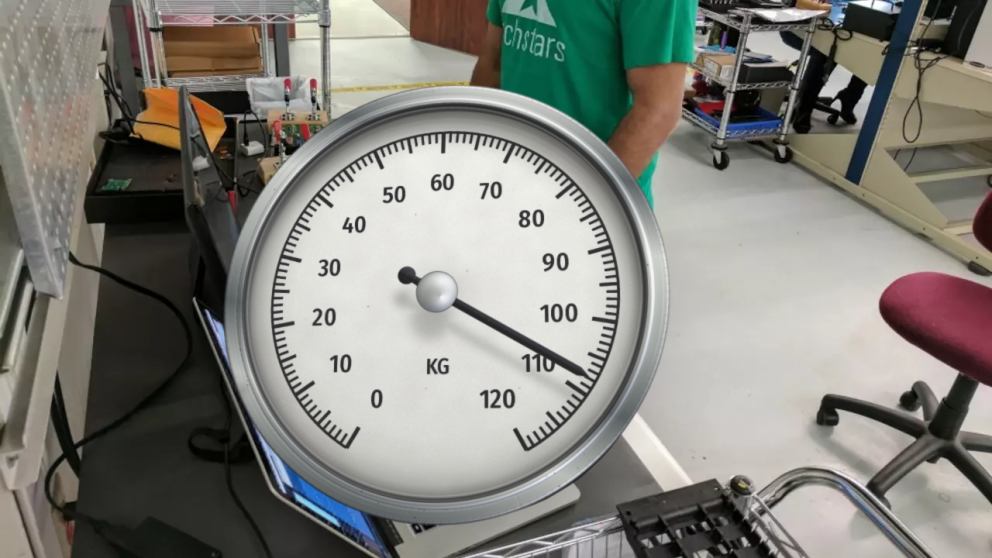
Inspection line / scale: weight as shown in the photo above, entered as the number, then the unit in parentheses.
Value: 108 (kg)
